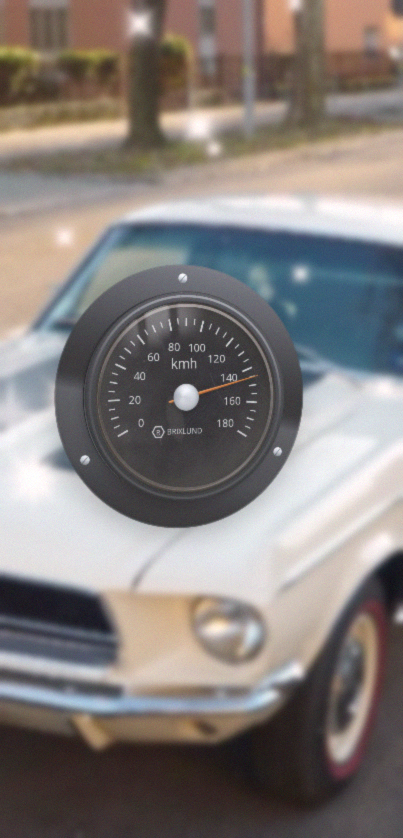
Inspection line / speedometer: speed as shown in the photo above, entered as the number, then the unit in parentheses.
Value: 145 (km/h)
